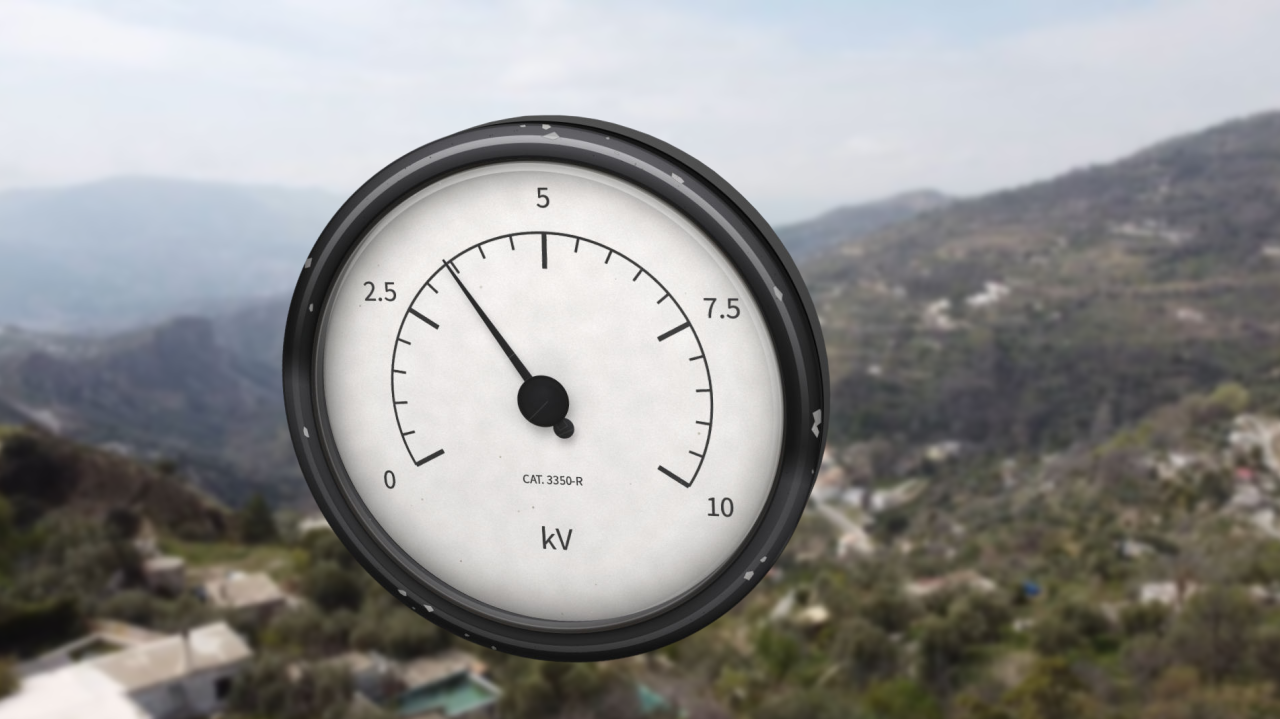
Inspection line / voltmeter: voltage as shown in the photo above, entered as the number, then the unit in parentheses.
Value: 3.5 (kV)
